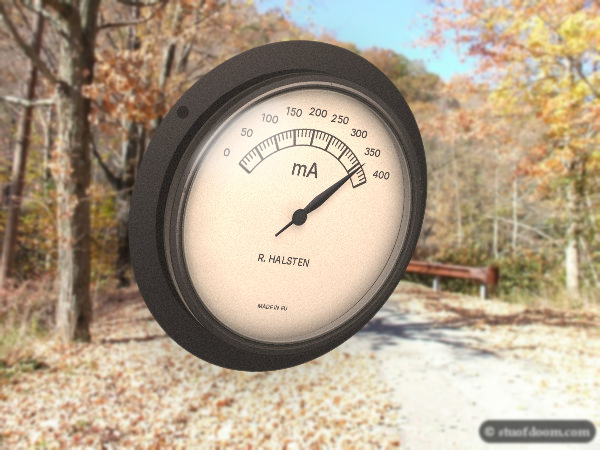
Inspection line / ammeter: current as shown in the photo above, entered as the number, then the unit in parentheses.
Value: 350 (mA)
